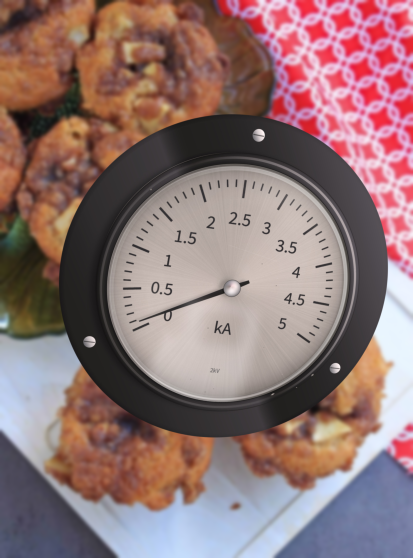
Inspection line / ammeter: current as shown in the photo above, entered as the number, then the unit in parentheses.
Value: 0.1 (kA)
